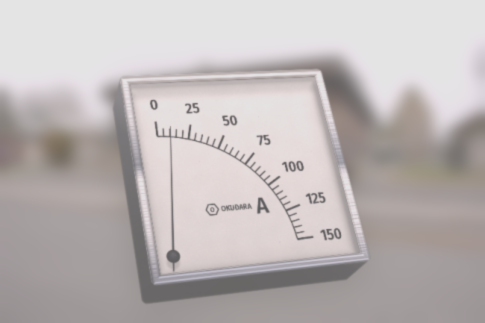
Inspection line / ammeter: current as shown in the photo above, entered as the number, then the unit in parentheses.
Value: 10 (A)
